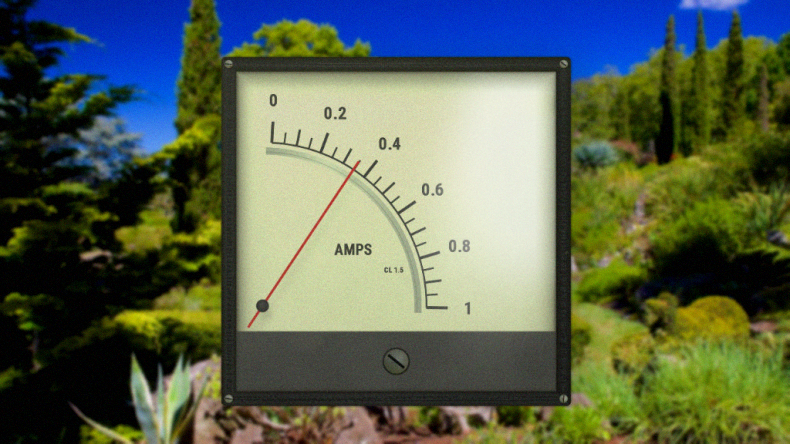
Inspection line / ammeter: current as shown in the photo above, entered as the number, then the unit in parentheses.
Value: 0.35 (A)
